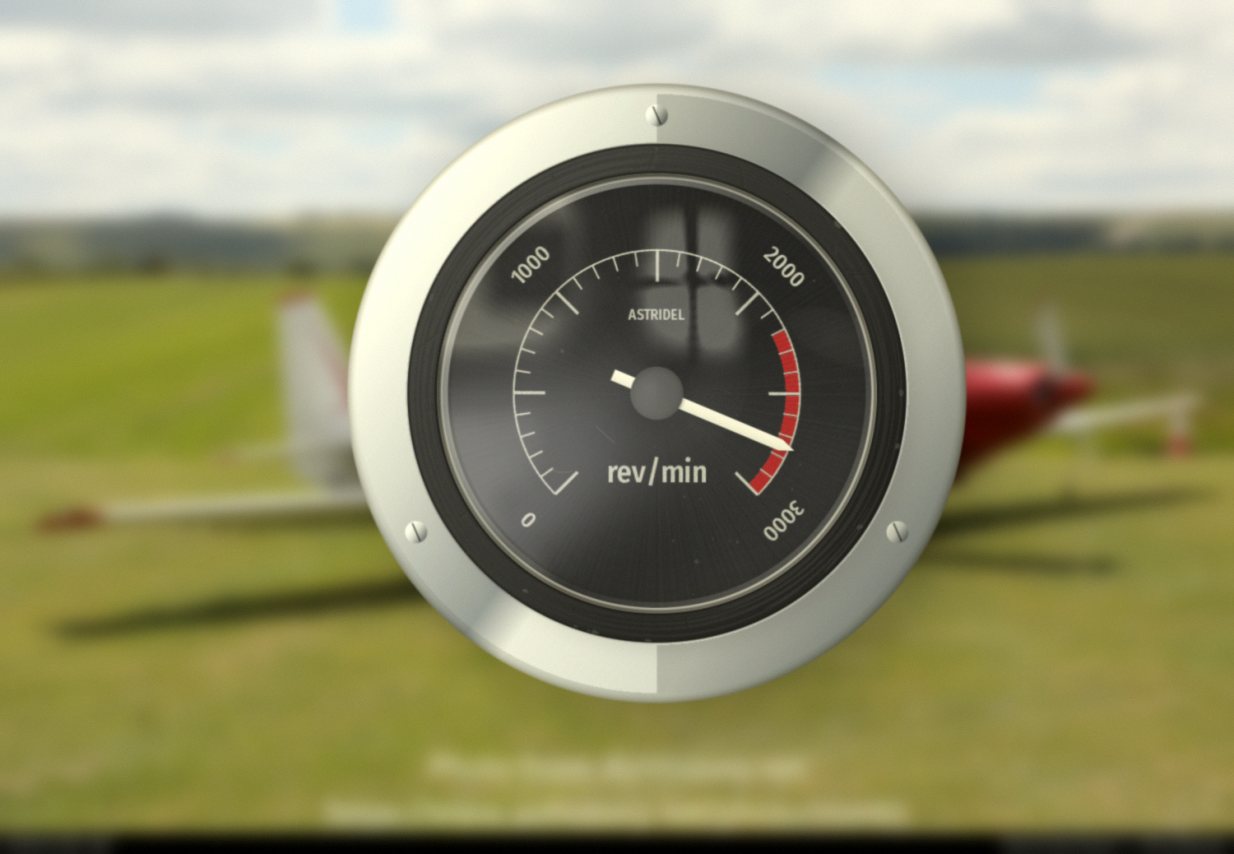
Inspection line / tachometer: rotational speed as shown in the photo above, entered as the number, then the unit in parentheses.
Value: 2750 (rpm)
